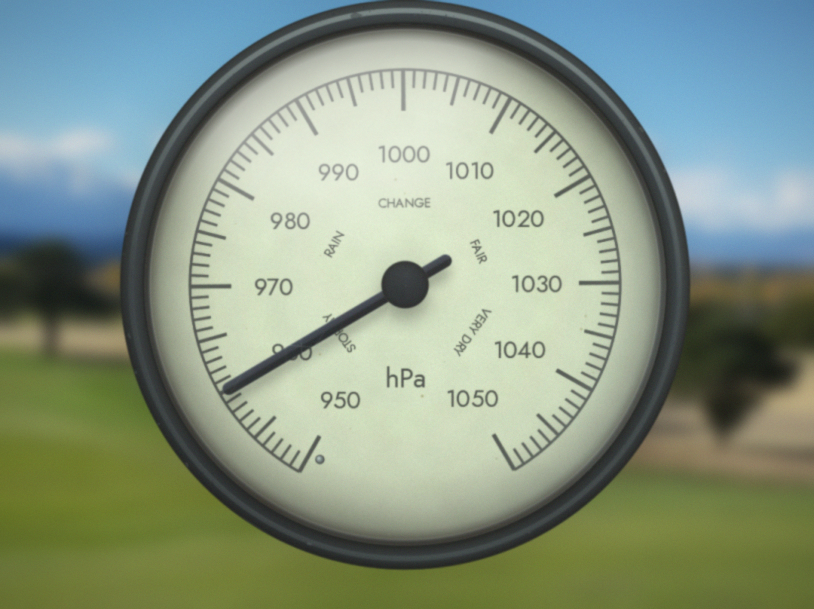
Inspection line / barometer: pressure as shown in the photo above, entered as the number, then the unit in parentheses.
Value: 960 (hPa)
